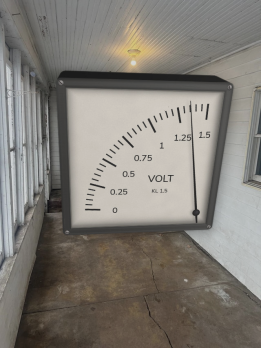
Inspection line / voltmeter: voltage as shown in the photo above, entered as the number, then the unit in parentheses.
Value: 1.35 (V)
